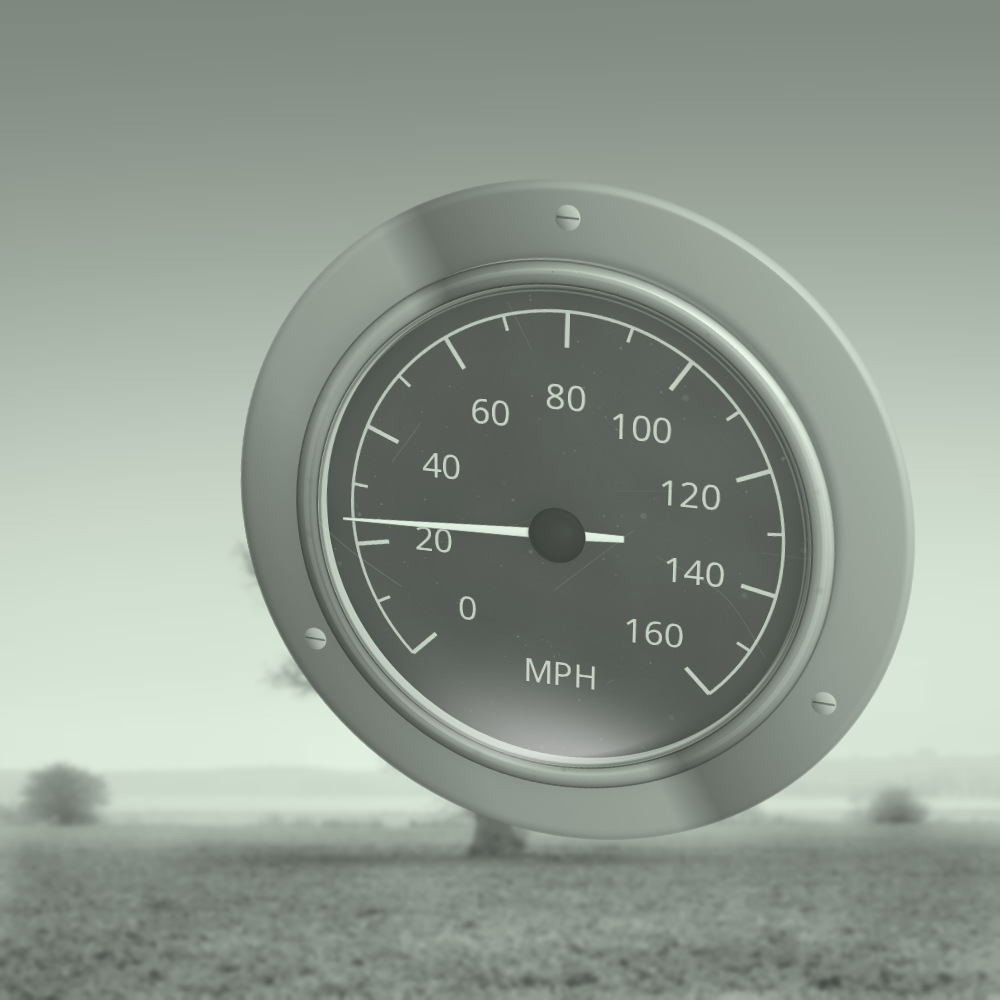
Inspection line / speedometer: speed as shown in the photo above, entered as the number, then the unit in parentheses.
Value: 25 (mph)
